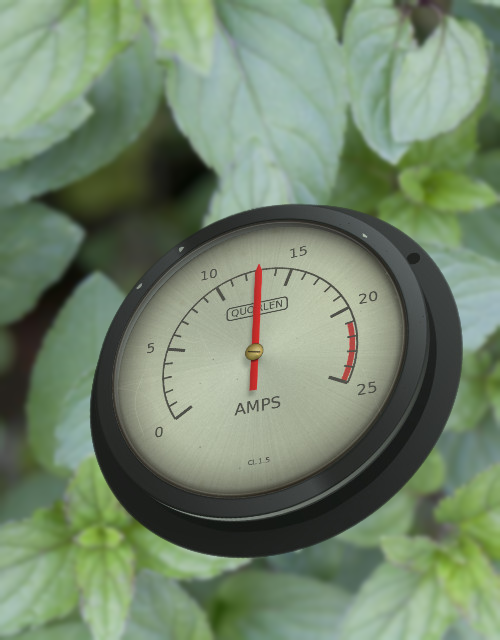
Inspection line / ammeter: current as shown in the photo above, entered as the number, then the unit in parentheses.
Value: 13 (A)
